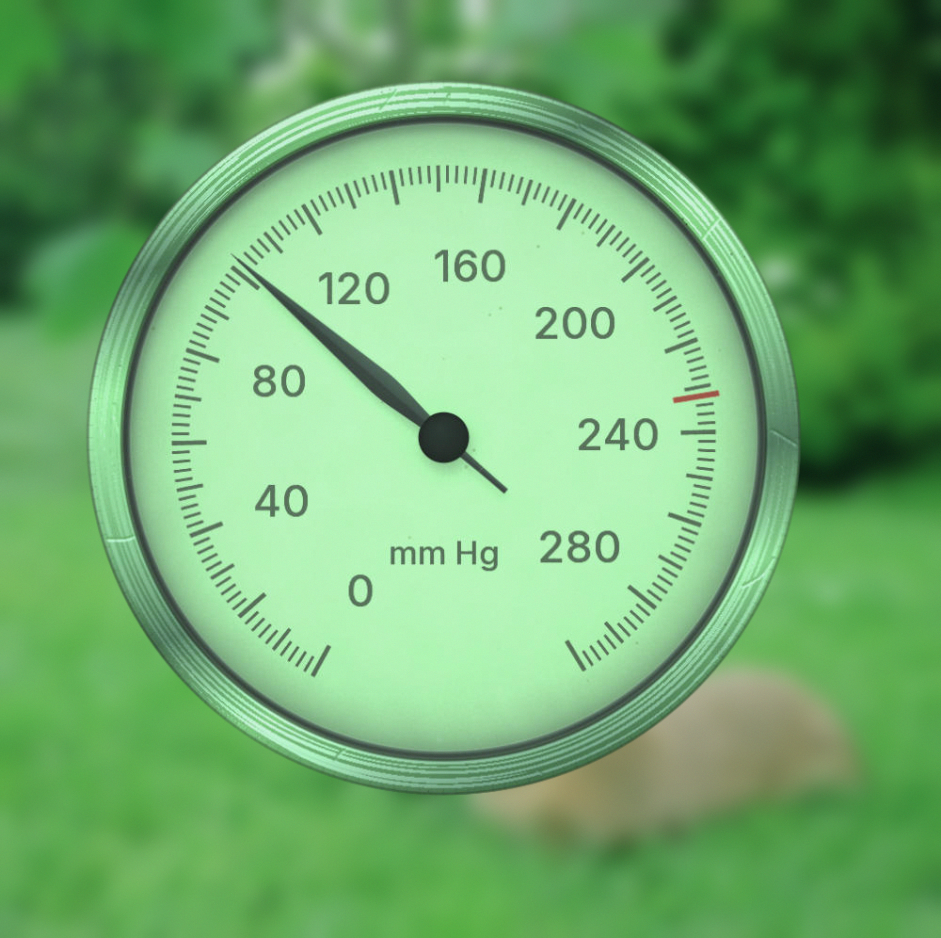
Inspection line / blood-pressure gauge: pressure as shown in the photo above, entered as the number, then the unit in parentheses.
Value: 102 (mmHg)
